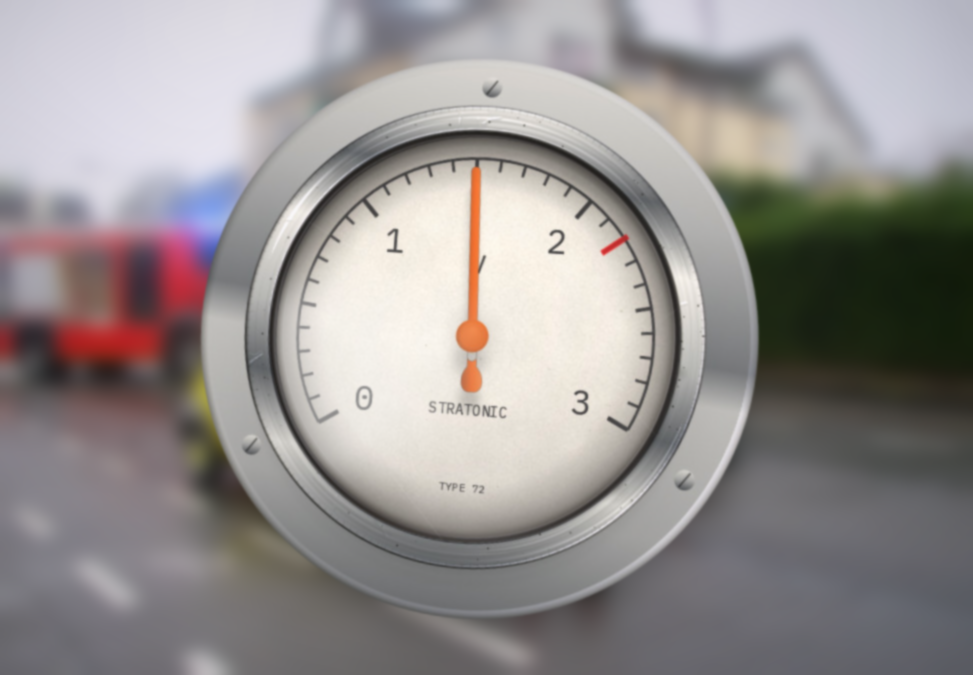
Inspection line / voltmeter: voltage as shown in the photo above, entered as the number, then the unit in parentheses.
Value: 1.5 (V)
